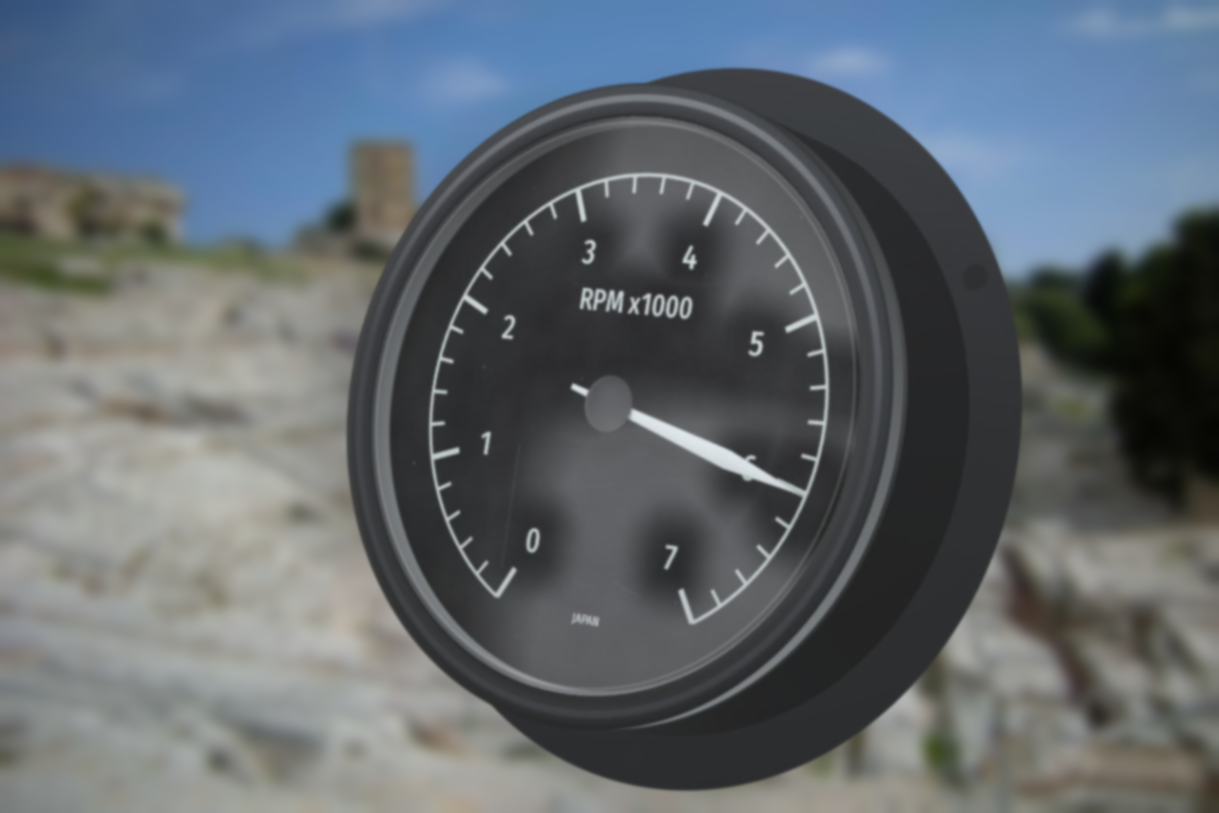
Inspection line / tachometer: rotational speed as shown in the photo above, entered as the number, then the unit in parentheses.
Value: 6000 (rpm)
